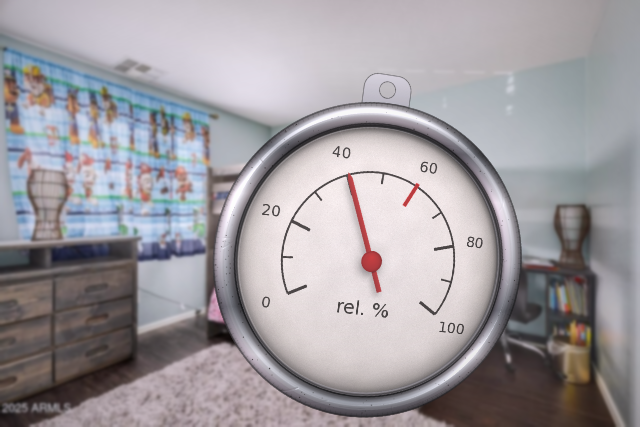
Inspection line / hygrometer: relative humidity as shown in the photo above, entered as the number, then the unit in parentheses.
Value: 40 (%)
